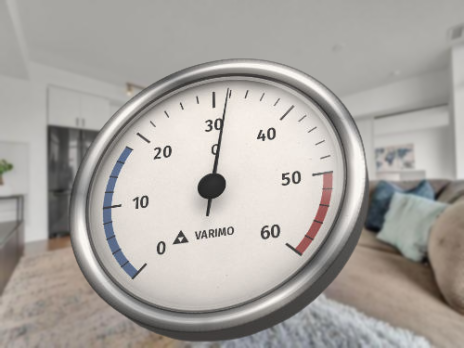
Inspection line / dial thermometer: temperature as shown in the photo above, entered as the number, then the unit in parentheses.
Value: 32 (°C)
